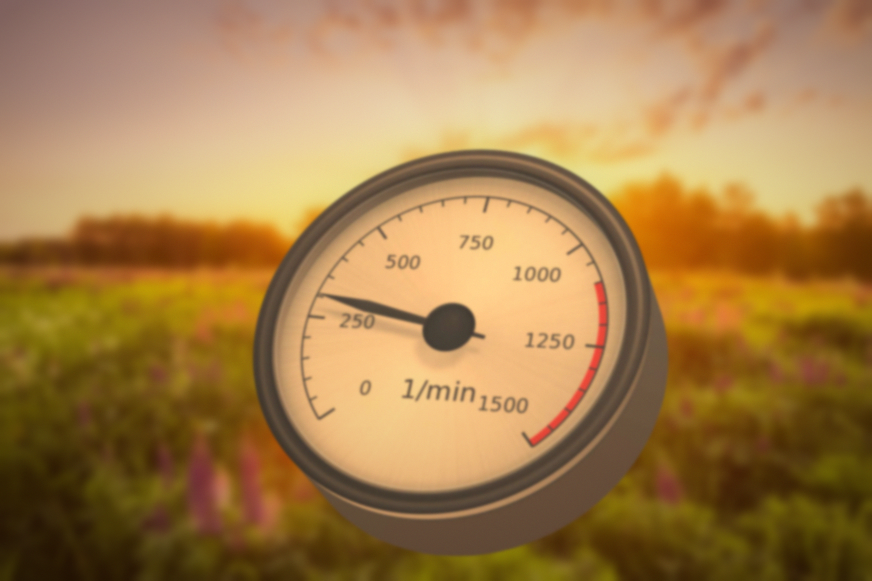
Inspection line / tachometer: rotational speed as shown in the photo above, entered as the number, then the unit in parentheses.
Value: 300 (rpm)
